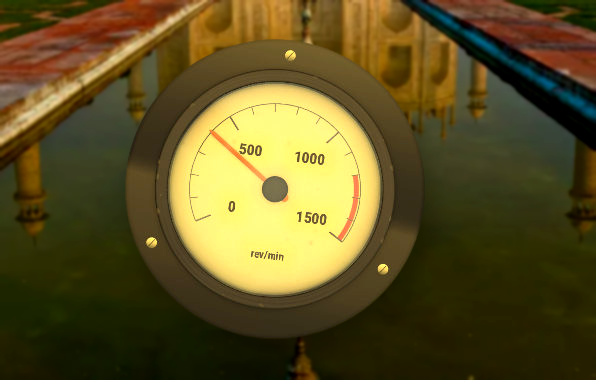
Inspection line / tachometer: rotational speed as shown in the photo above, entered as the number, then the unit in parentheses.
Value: 400 (rpm)
